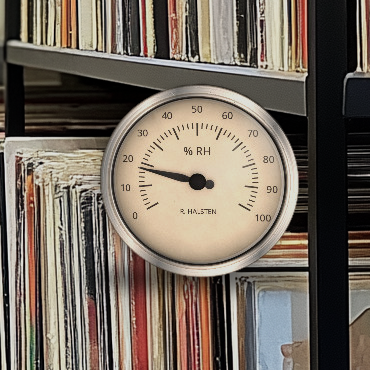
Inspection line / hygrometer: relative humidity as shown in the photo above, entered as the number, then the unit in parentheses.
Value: 18 (%)
